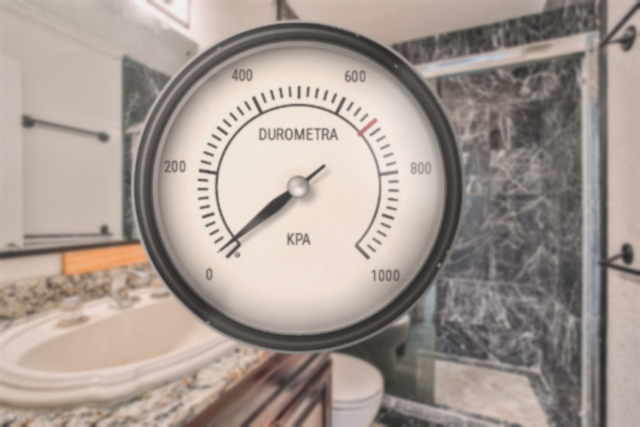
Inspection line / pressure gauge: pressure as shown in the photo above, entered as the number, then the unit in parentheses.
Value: 20 (kPa)
